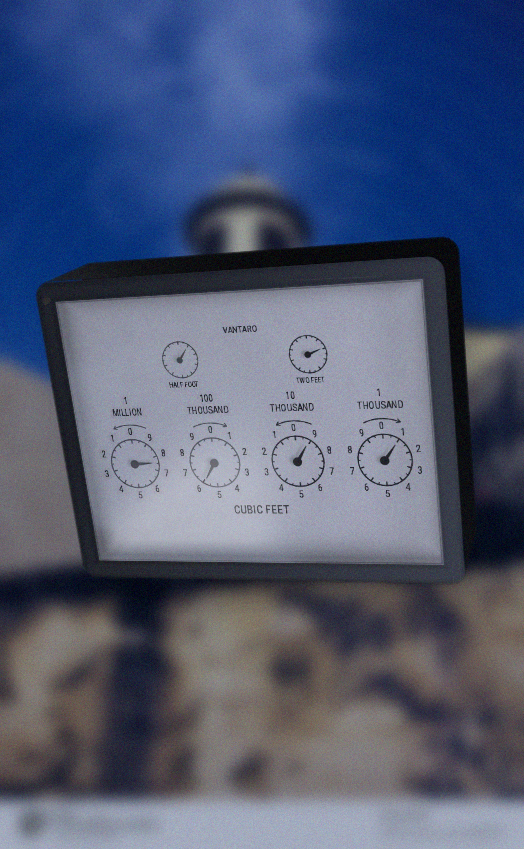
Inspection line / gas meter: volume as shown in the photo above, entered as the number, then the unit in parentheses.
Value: 759100 (ft³)
